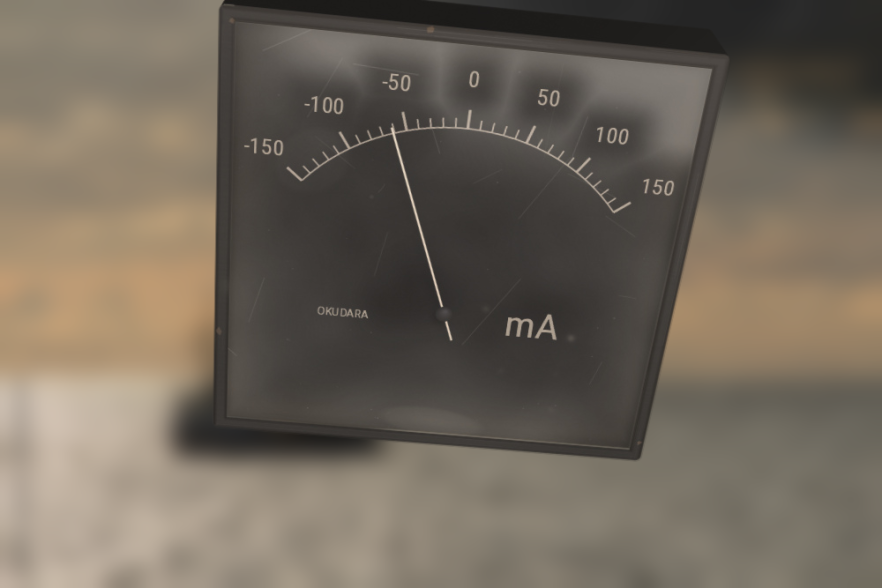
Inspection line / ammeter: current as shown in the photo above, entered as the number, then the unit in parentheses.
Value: -60 (mA)
